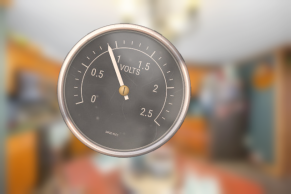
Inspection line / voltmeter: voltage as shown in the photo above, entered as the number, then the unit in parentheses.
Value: 0.9 (V)
